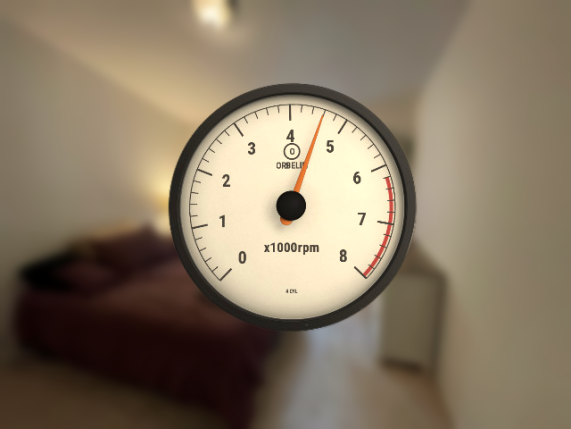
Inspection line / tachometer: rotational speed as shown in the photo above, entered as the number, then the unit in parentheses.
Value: 4600 (rpm)
